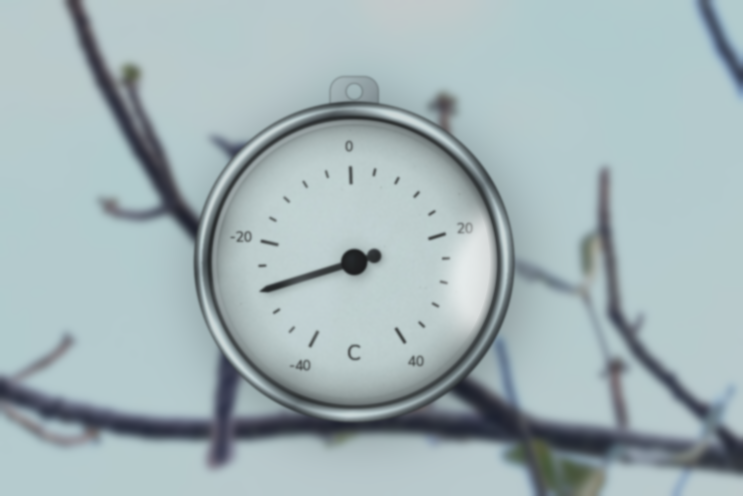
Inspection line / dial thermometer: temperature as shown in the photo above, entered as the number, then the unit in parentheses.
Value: -28 (°C)
